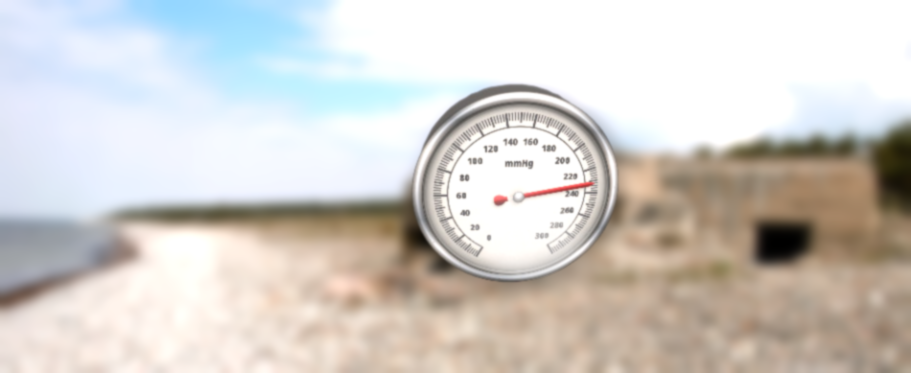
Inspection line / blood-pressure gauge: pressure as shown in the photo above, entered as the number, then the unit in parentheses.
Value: 230 (mmHg)
